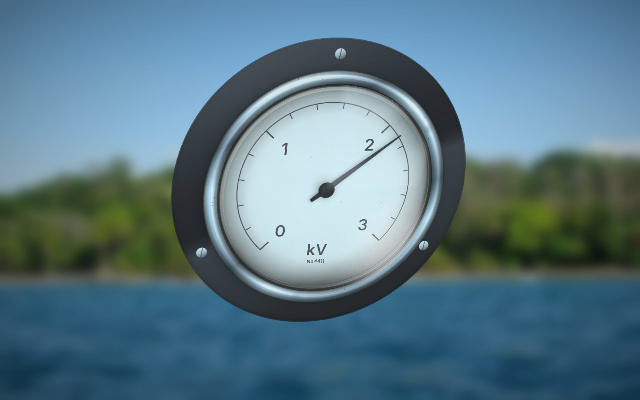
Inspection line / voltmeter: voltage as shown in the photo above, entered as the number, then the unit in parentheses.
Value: 2.1 (kV)
